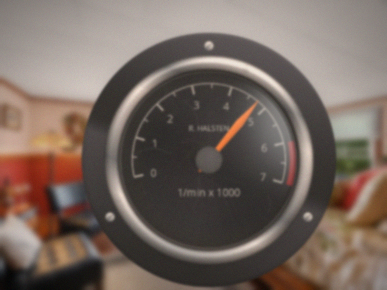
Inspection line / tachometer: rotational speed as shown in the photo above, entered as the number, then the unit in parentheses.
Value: 4750 (rpm)
